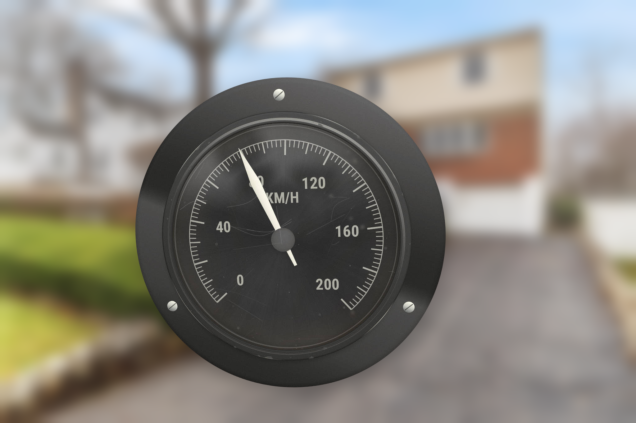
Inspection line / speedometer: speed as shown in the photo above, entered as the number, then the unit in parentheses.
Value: 80 (km/h)
